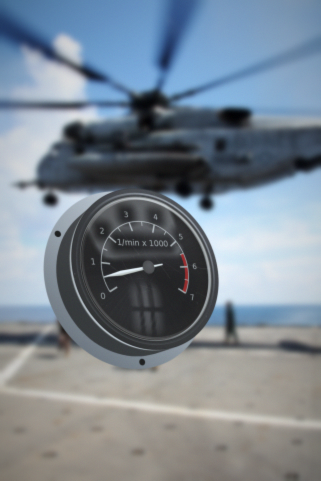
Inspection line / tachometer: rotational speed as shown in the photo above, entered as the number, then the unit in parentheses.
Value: 500 (rpm)
